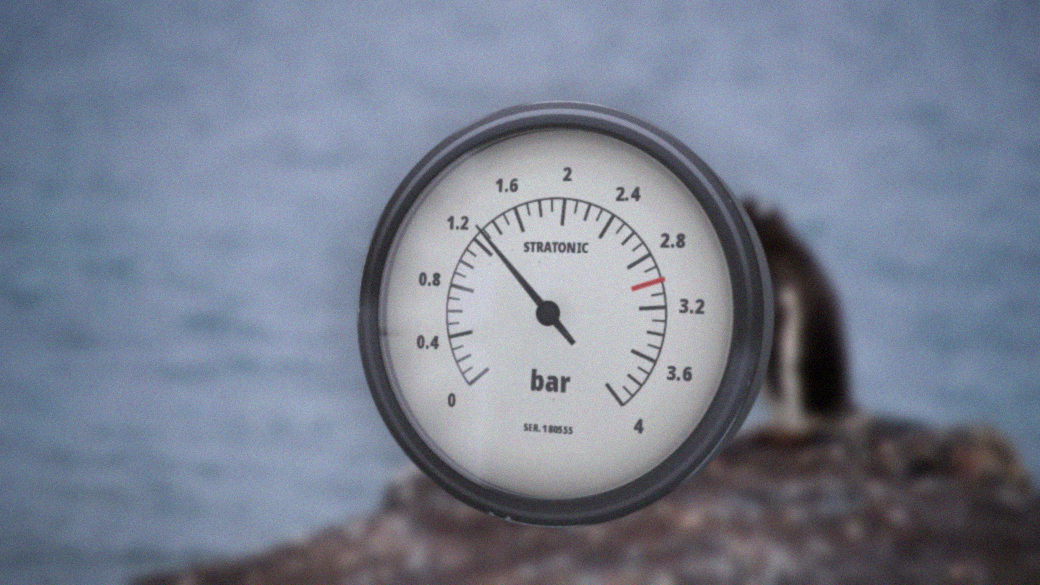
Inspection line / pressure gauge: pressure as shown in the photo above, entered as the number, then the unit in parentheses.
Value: 1.3 (bar)
